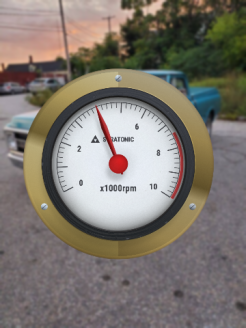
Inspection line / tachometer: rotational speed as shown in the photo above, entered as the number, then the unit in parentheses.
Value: 4000 (rpm)
